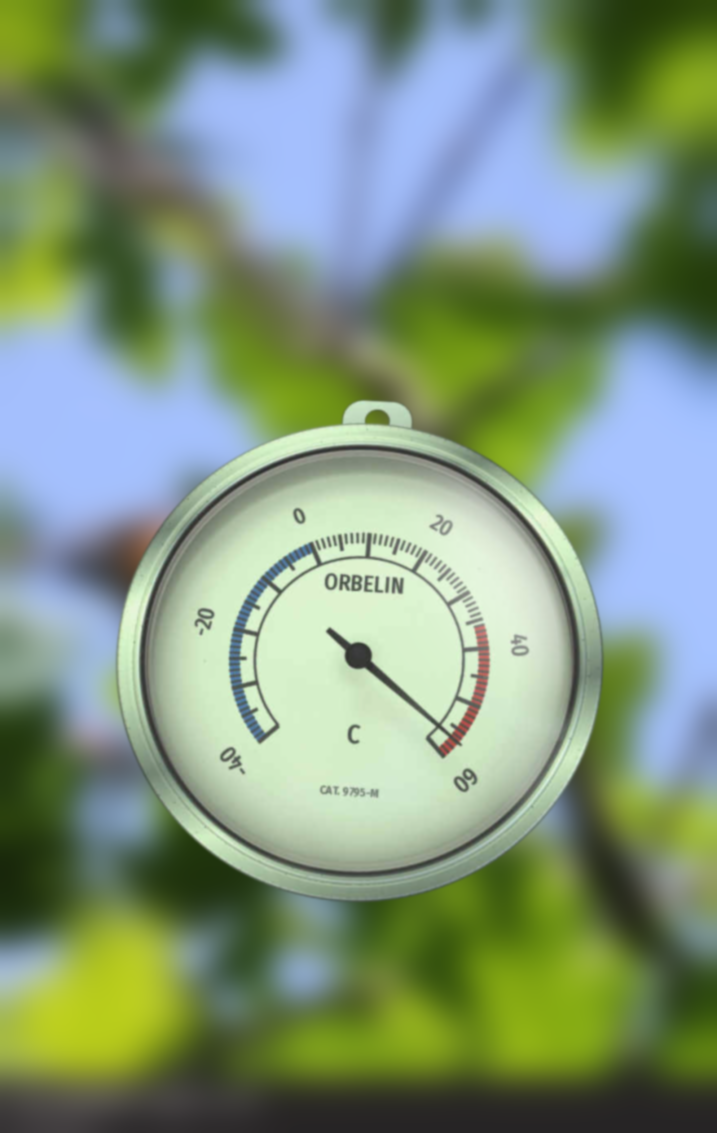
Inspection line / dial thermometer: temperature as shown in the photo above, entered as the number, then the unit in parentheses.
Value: 57 (°C)
